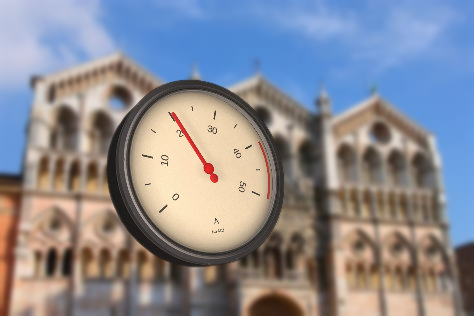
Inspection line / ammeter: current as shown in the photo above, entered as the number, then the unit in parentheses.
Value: 20 (A)
